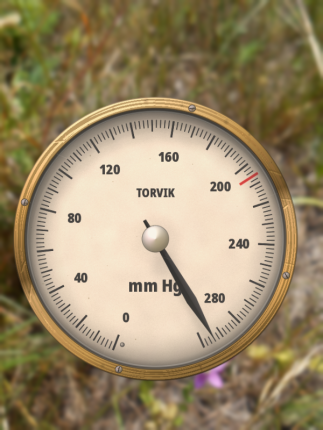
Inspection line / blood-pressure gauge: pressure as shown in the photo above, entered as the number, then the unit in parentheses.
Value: 294 (mmHg)
